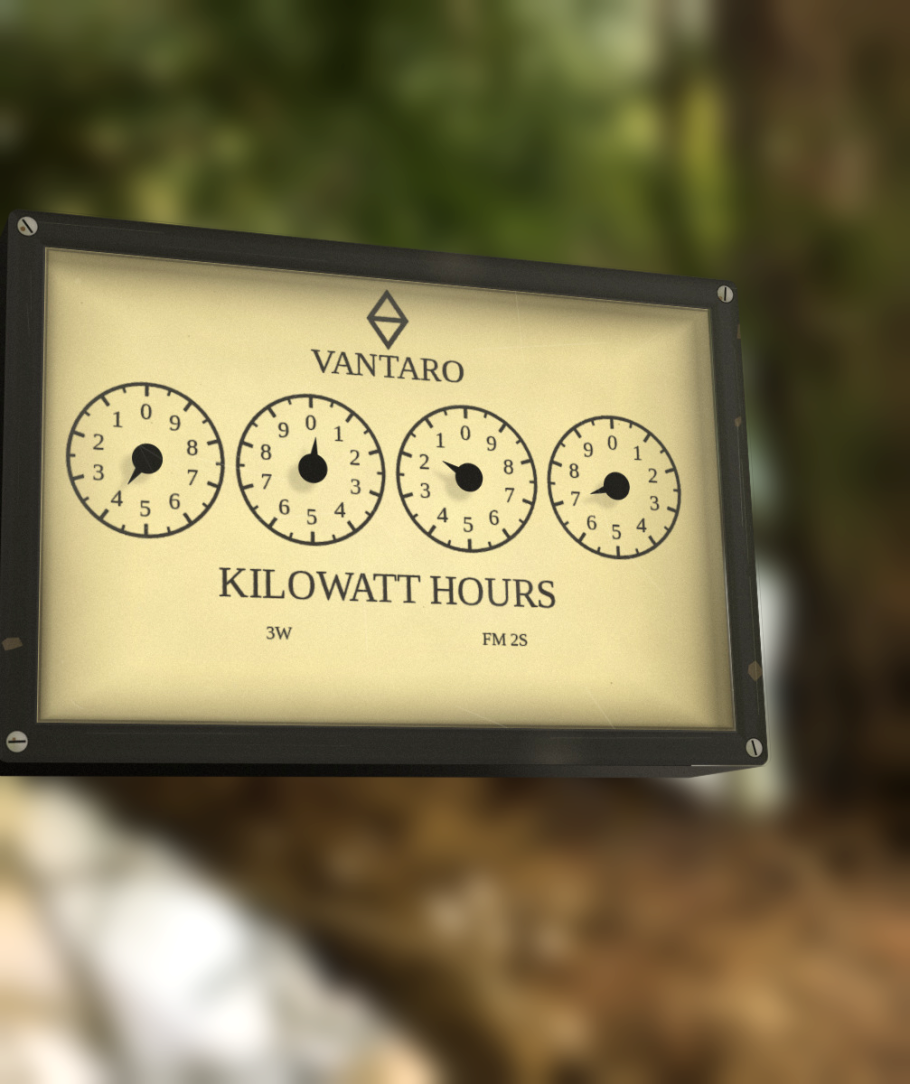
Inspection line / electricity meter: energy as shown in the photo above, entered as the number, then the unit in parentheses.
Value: 4017 (kWh)
